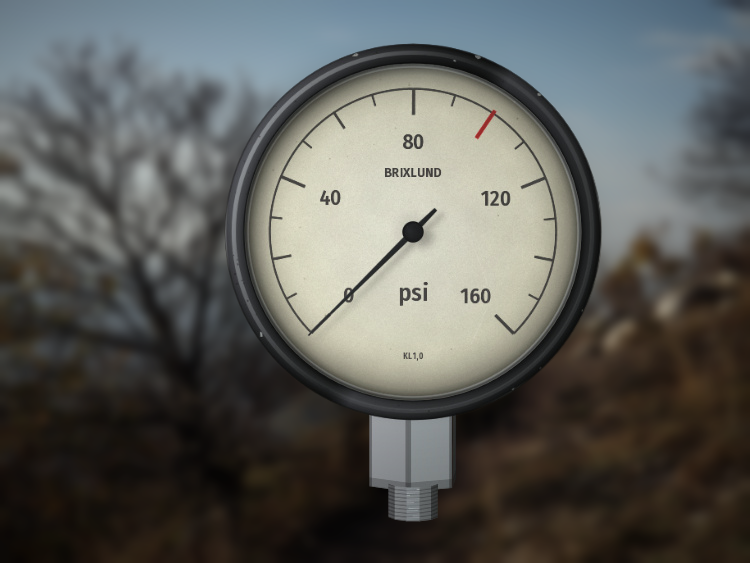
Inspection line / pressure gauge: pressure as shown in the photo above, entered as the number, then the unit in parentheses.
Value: 0 (psi)
